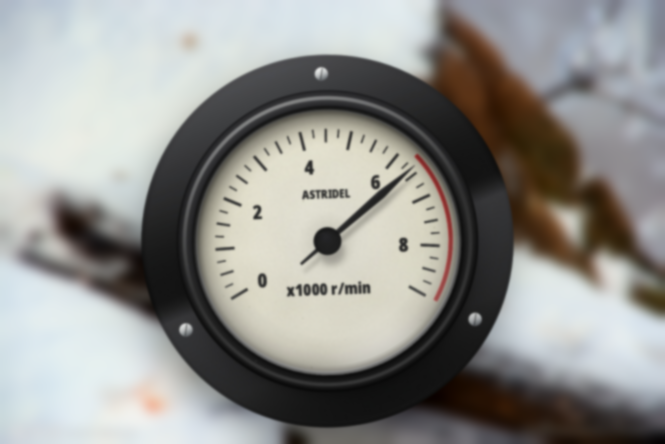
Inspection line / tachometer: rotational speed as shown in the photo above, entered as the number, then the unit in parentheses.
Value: 6375 (rpm)
